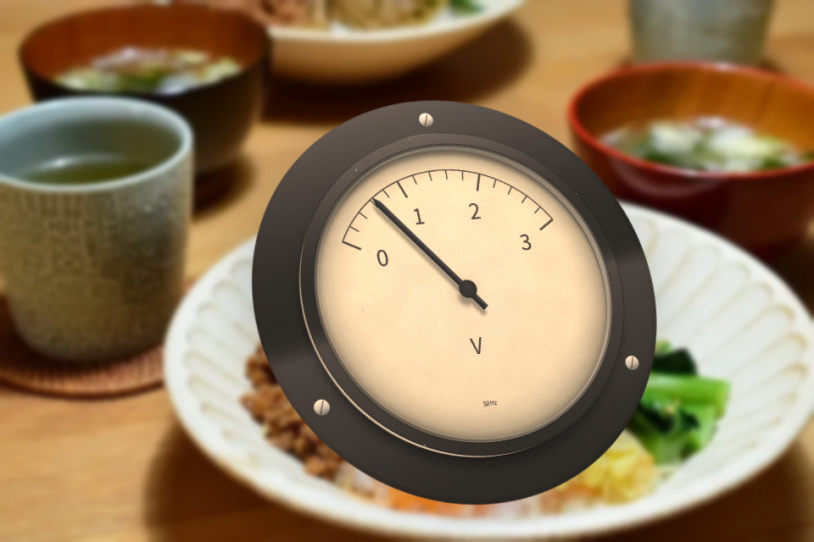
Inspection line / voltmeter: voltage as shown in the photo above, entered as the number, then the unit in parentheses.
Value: 0.6 (V)
